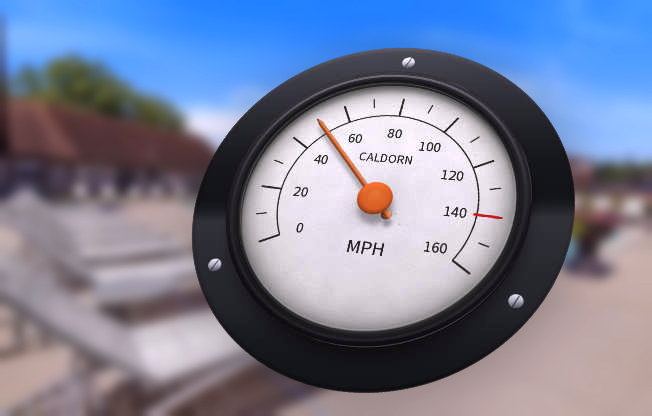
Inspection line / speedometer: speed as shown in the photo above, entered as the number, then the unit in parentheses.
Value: 50 (mph)
